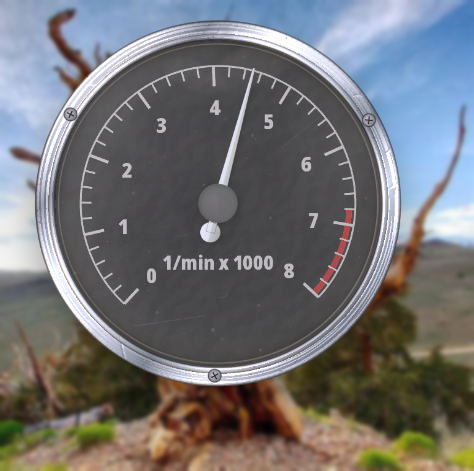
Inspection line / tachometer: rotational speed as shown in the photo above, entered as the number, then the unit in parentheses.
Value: 4500 (rpm)
